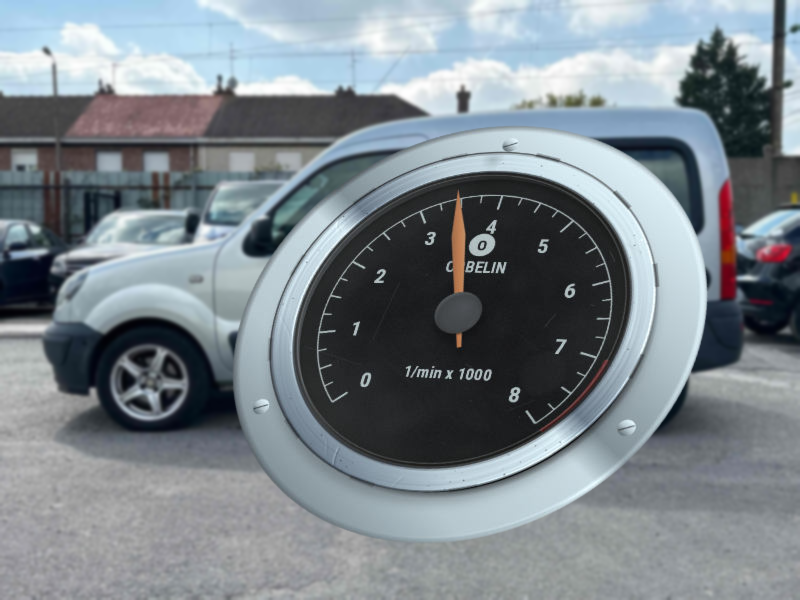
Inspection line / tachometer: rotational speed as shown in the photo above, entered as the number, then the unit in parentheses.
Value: 3500 (rpm)
